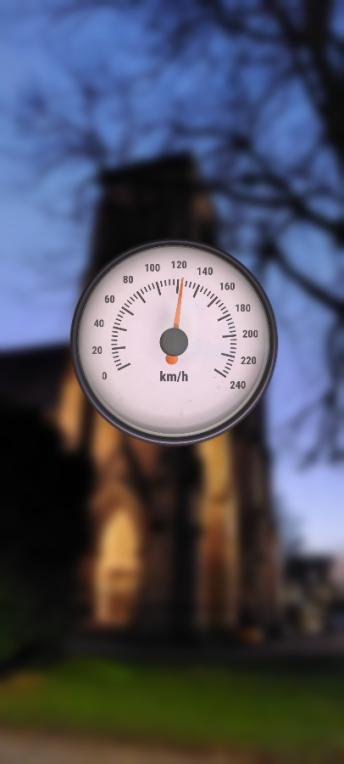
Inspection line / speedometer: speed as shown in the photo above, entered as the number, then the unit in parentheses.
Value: 124 (km/h)
